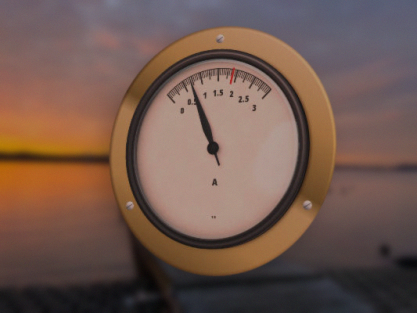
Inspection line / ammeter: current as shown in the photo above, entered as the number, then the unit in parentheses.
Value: 0.75 (A)
